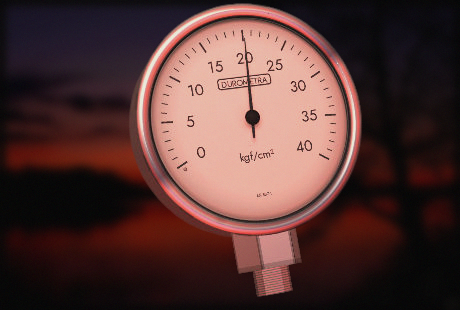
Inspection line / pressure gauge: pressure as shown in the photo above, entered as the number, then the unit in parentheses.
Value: 20 (kg/cm²)
